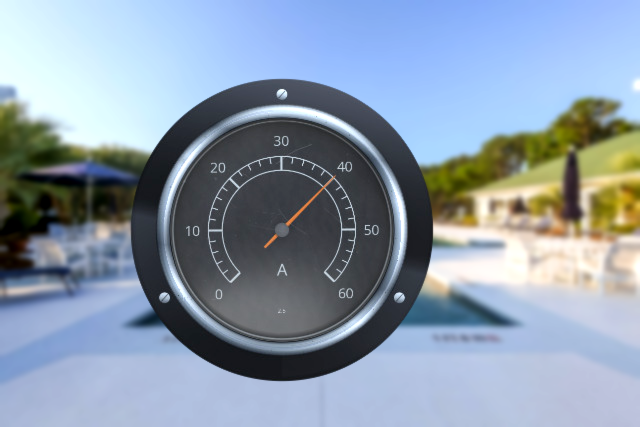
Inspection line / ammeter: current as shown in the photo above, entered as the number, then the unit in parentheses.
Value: 40 (A)
